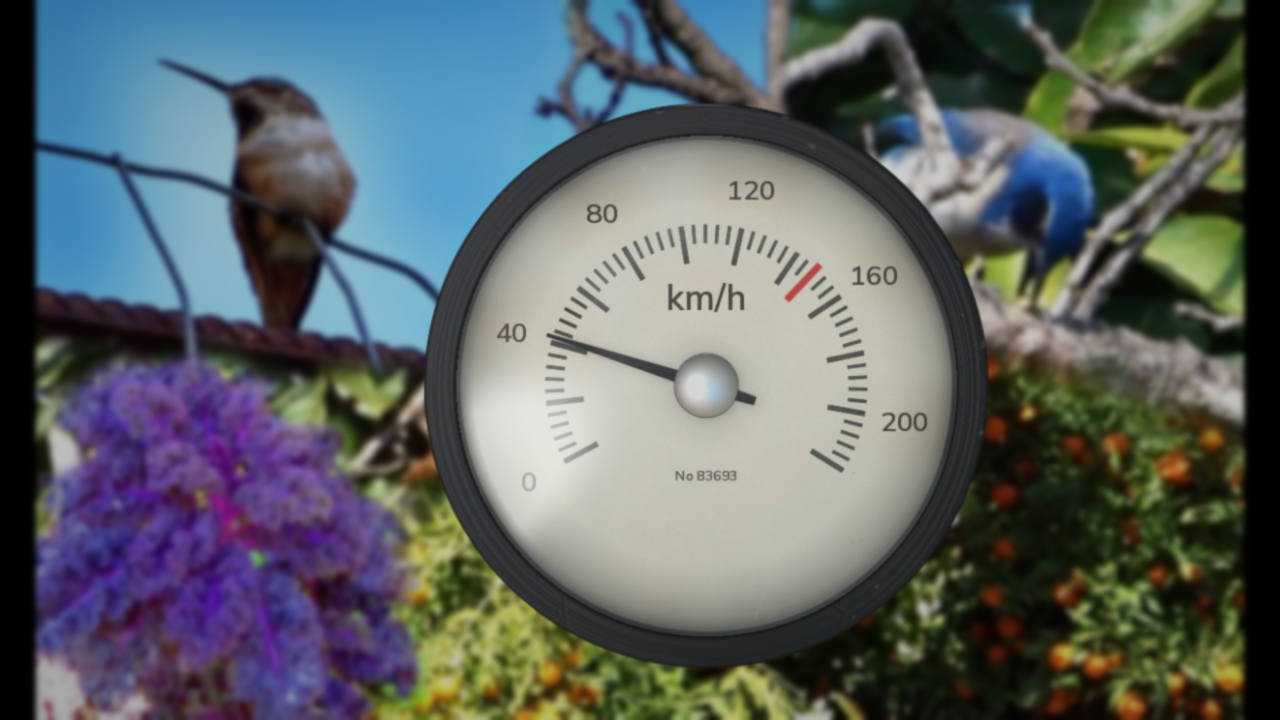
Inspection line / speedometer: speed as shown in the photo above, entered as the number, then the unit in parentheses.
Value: 42 (km/h)
